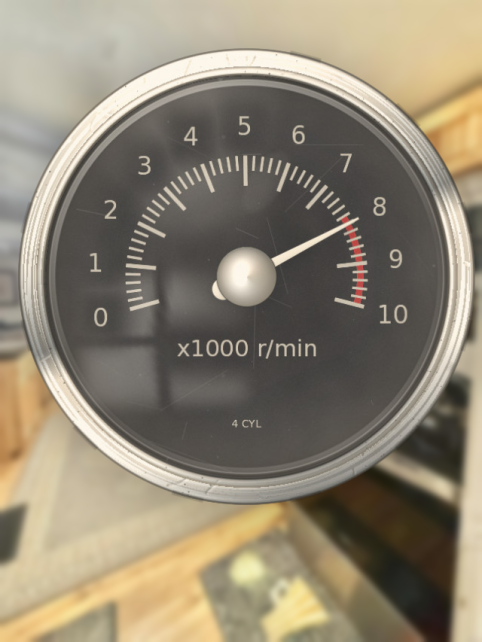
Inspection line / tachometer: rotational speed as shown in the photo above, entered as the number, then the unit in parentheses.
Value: 8000 (rpm)
